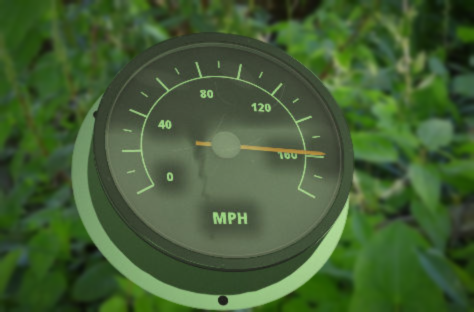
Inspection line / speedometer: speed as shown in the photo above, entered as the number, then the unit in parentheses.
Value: 160 (mph)
